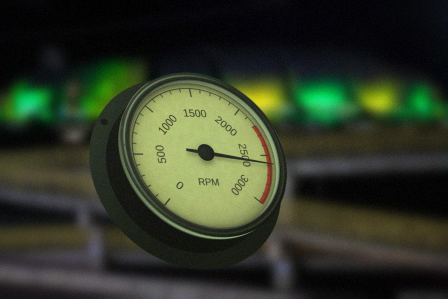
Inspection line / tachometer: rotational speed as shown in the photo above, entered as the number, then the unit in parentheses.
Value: 2600 (rpm)
